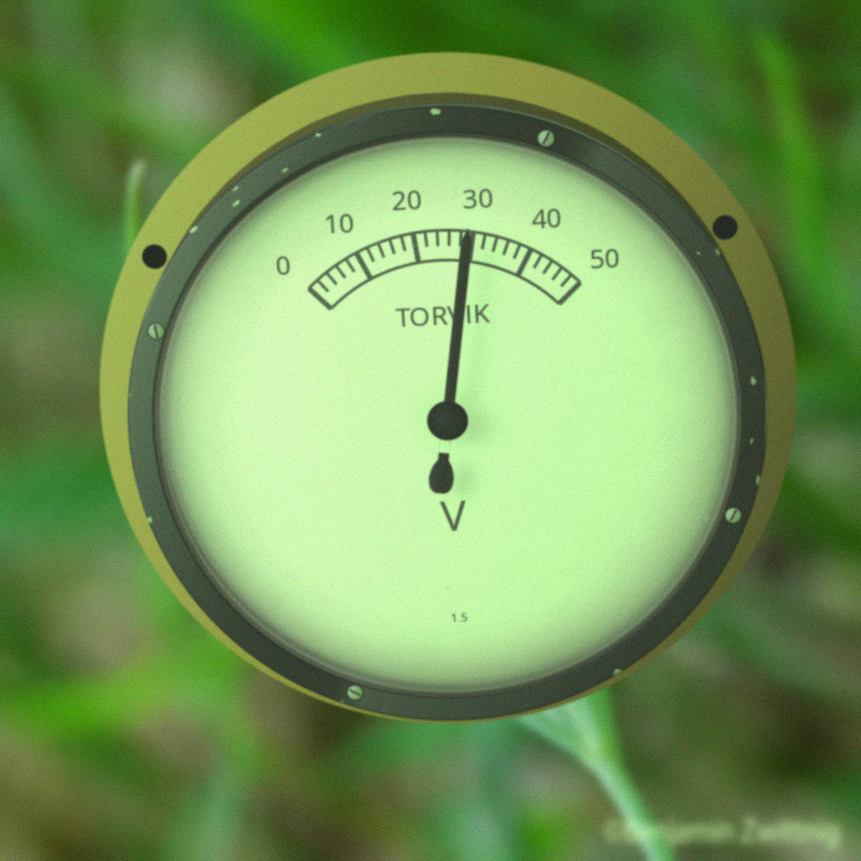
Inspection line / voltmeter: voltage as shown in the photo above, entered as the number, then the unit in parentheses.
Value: 29 (V)
